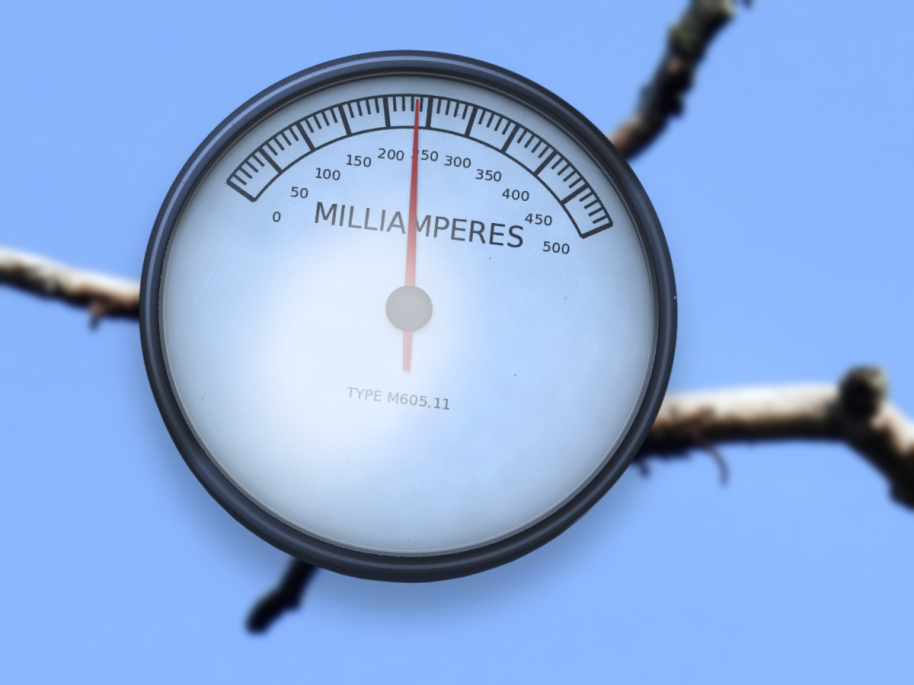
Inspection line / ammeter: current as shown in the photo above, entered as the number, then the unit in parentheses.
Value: 235 (mA)
